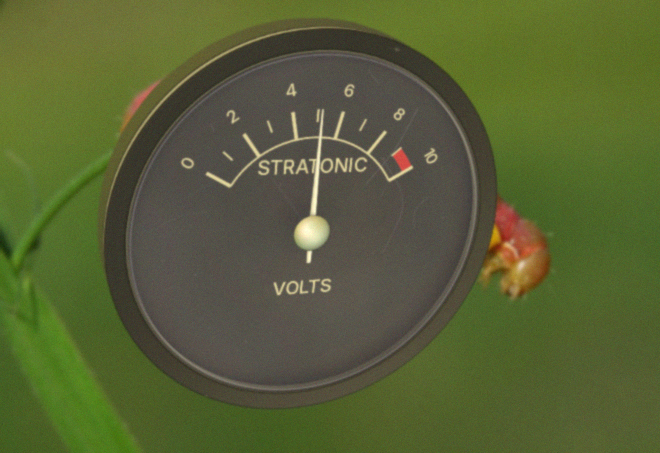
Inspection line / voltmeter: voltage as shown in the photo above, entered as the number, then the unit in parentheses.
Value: 5 (V)
